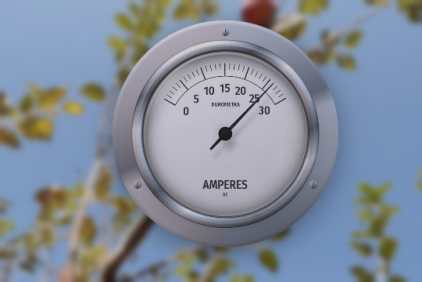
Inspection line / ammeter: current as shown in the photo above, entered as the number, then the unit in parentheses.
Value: 26 (A)
